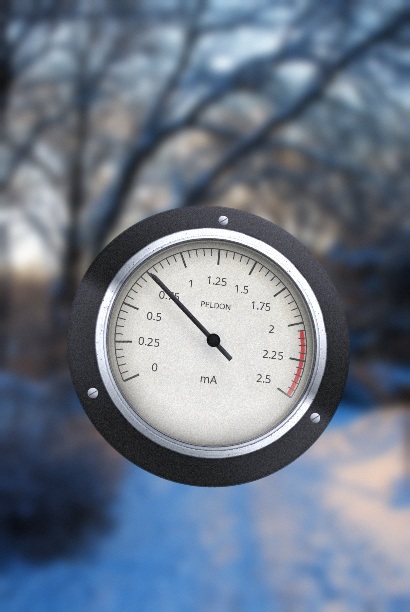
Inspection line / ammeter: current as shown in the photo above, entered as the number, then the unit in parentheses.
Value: 0.75 (mA)
